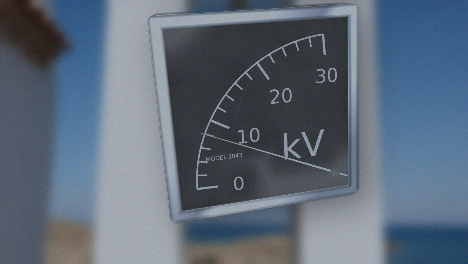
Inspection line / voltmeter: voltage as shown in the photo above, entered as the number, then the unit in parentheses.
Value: 8 (kV)
